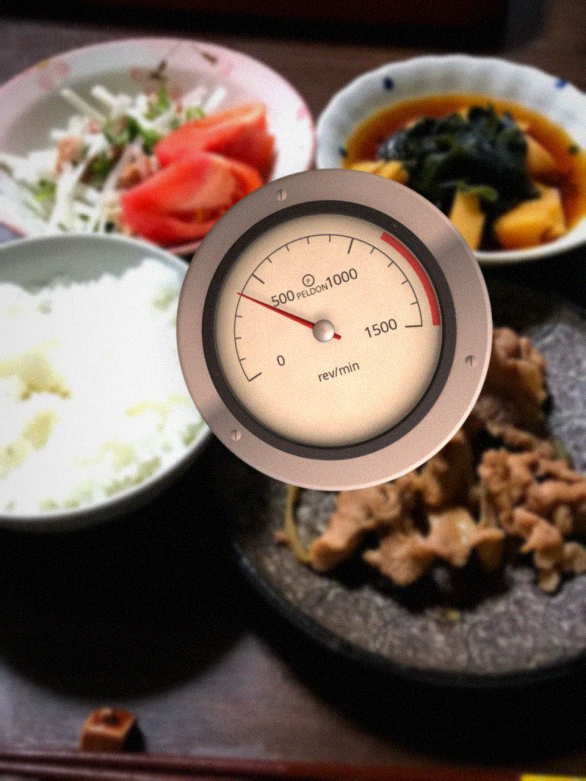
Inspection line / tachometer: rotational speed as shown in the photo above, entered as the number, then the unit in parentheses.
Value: 400 (rpm)
